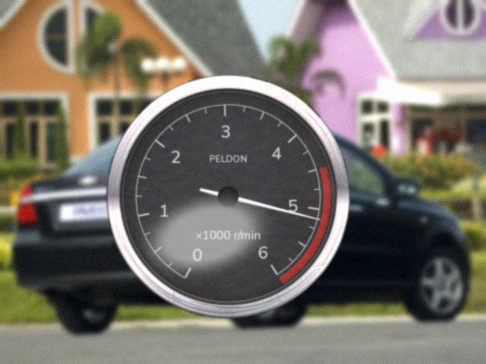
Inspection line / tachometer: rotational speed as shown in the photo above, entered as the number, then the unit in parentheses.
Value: 5125 (rpm)
